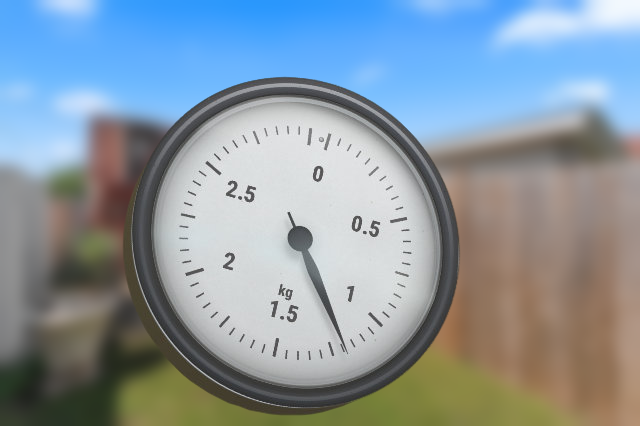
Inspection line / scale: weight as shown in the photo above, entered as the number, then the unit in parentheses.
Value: 1.2 (kg)
